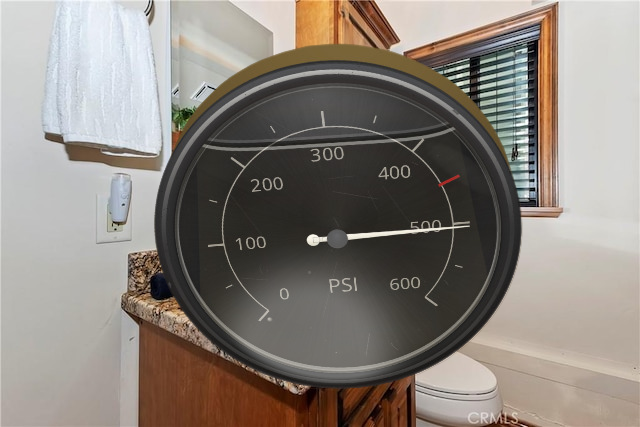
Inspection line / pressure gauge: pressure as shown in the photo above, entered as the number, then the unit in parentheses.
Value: 500 (psi)
